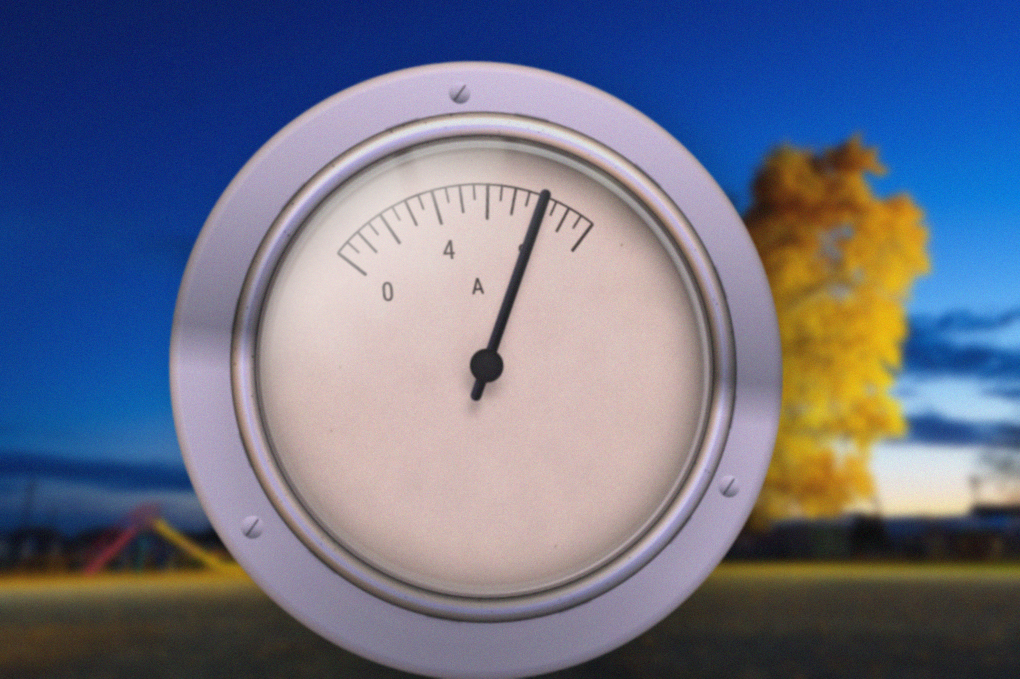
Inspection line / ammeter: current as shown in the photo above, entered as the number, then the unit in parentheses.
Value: 8 (A)
